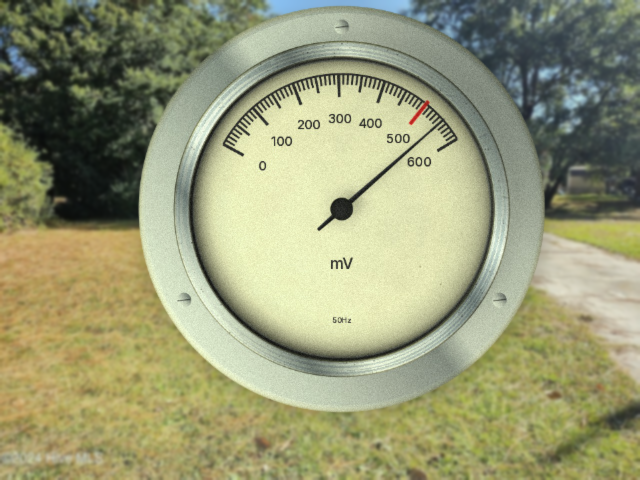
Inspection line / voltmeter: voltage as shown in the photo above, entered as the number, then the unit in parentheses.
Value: 550 (mV)
